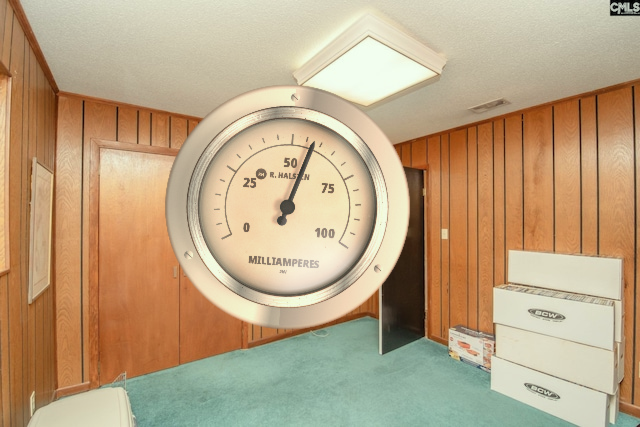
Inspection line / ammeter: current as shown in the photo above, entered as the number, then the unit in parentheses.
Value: 57.5 (mA)
